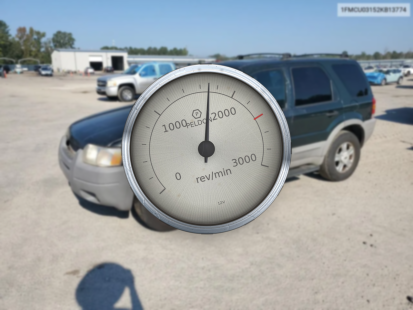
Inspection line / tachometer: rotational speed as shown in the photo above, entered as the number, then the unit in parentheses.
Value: 1700 (rpm)
